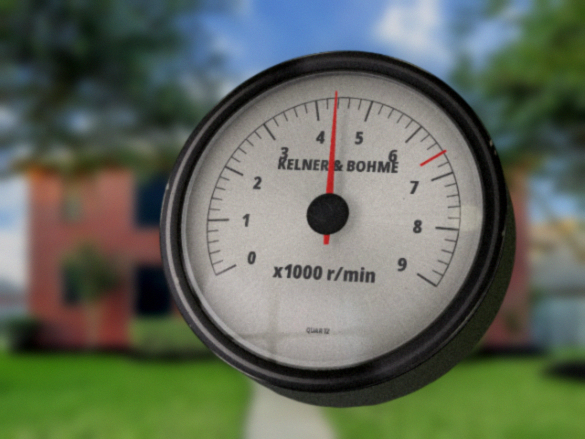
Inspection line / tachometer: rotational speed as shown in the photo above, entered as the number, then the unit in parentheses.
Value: 4400 (rpm)
